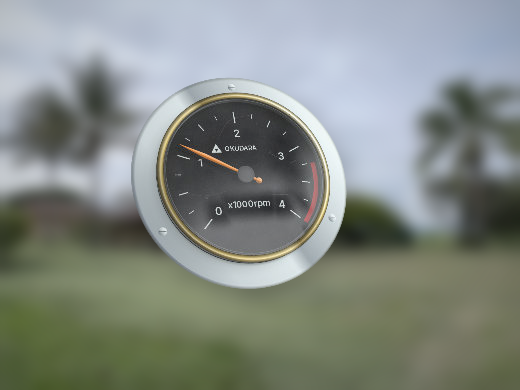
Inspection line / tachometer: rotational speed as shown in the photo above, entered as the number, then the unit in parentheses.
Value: 1125 (rpm)
